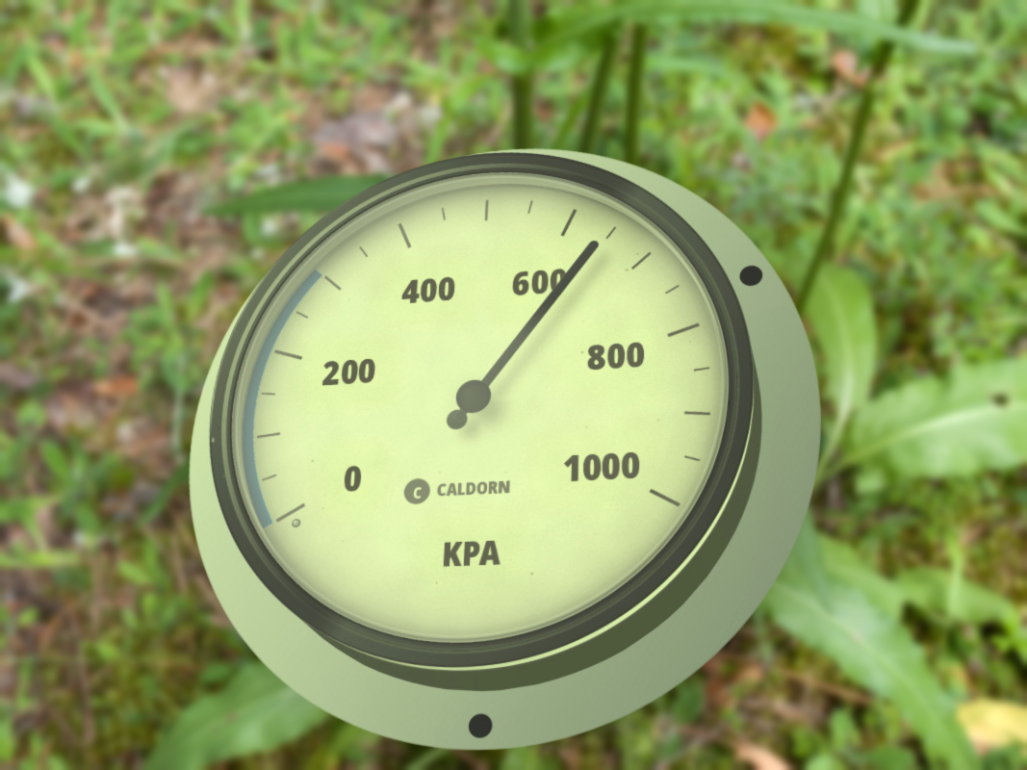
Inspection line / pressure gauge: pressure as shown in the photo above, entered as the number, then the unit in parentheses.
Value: 650 (kPa)
